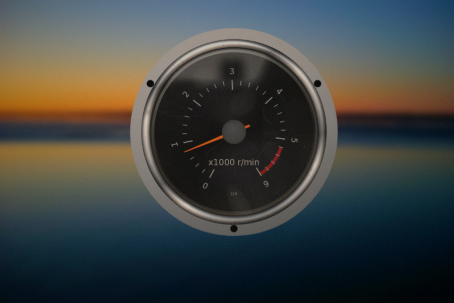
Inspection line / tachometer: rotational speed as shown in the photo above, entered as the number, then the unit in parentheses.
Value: 800 (rpm)
